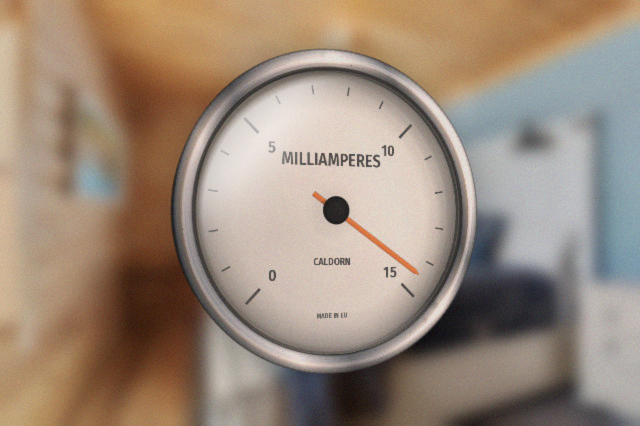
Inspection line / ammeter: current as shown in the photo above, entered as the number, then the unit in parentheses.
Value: 14.5 (mA)
